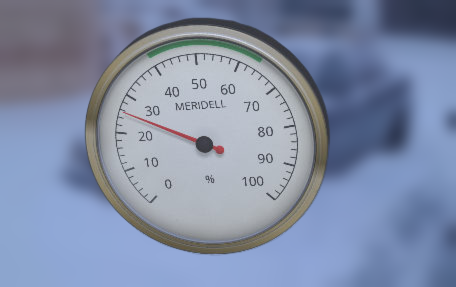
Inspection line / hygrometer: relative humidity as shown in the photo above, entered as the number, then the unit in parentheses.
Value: 26 (%)
